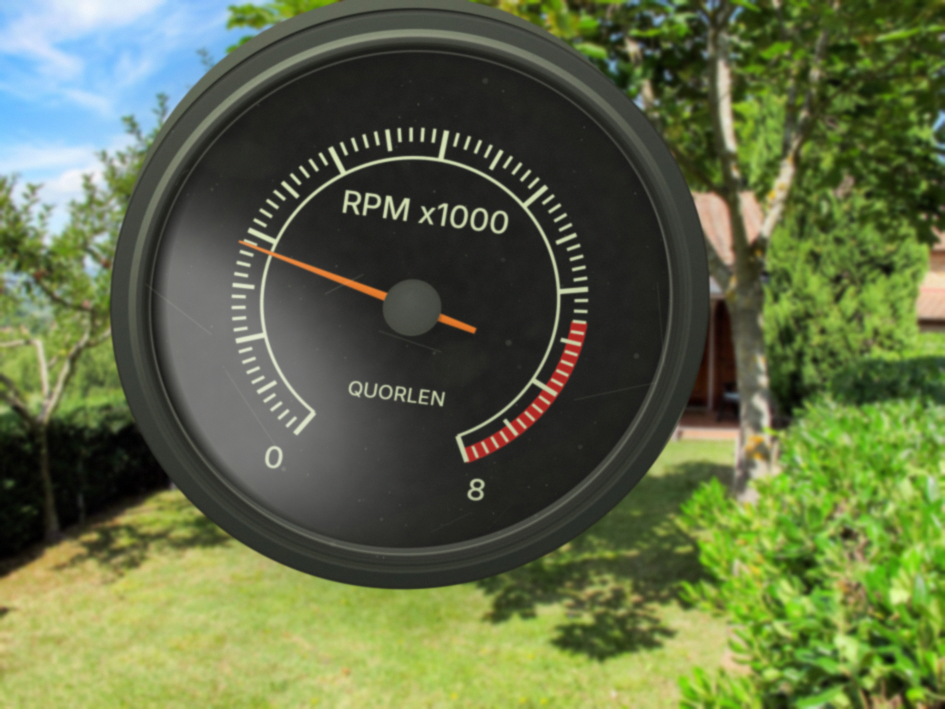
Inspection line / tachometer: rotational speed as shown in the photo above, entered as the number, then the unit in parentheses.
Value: 1900 (rpm)
